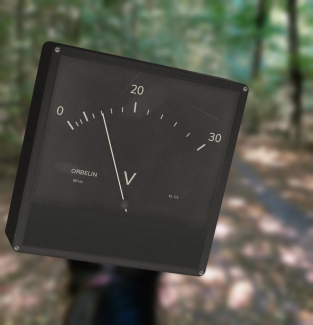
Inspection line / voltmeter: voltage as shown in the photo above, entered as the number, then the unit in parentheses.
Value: 14 (V)
